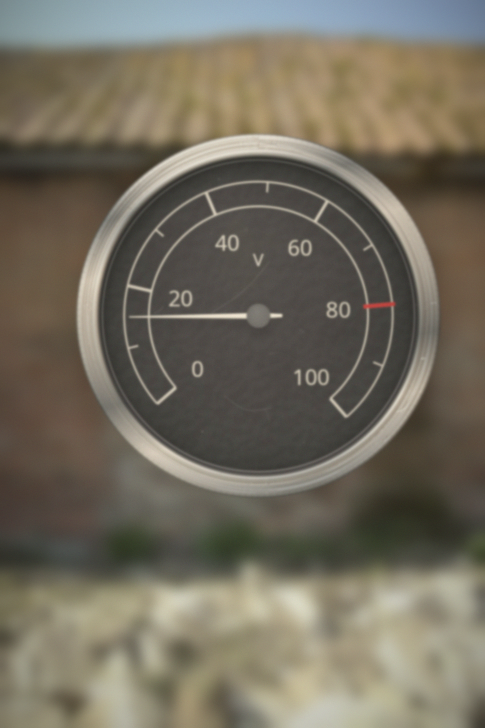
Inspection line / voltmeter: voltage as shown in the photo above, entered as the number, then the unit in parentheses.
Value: 15 (V)
